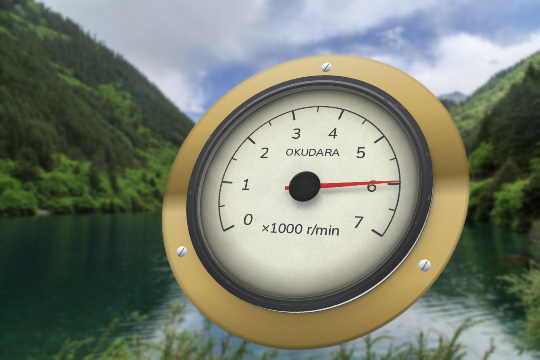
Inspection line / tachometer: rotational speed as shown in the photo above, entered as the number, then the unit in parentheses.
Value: 6000 (rpm)
